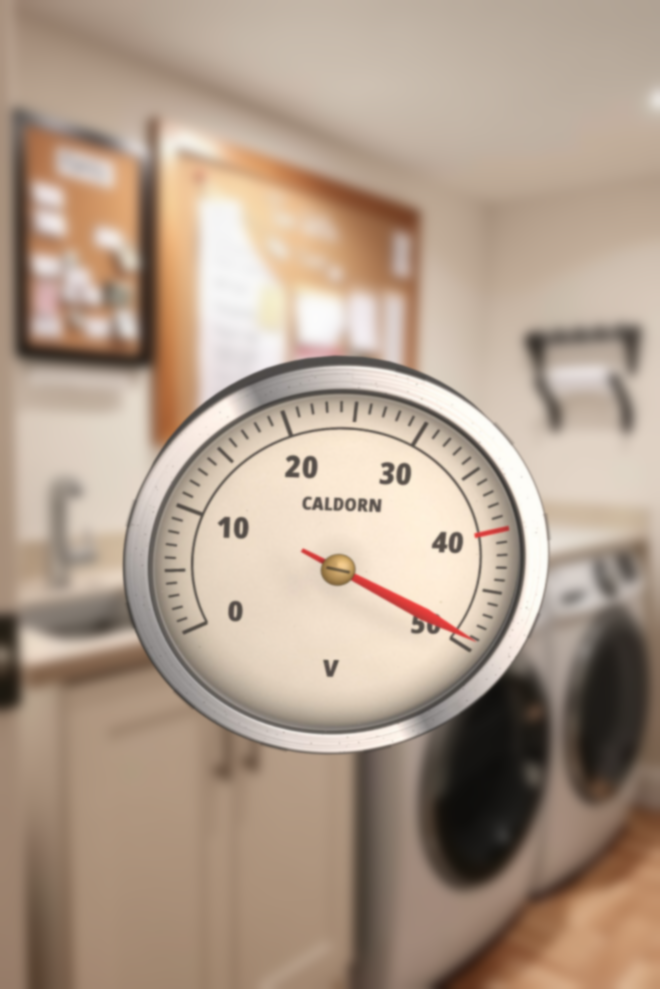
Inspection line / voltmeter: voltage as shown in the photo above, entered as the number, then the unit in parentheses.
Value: 49 (V)
